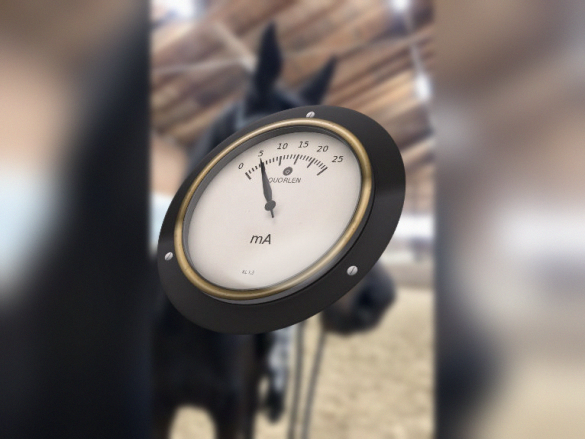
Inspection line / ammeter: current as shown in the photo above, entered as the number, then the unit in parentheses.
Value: 5 (mA)
